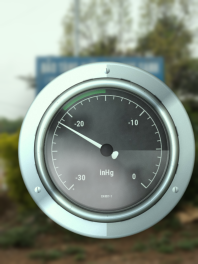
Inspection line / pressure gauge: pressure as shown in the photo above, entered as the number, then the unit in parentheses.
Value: -21.5 (inHg)
